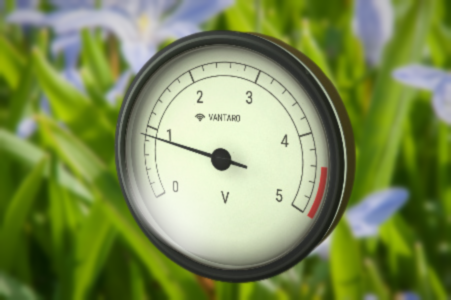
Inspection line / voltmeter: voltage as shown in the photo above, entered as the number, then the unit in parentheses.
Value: 0.9 (V)
